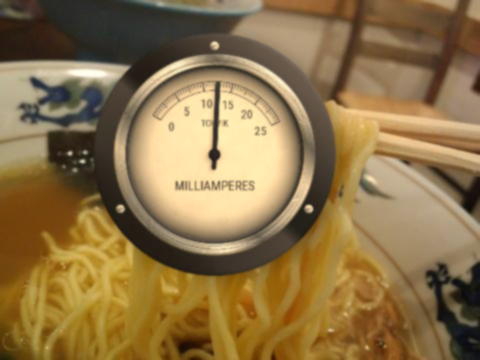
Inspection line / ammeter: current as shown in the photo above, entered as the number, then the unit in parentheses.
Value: 12.5 (mA)
